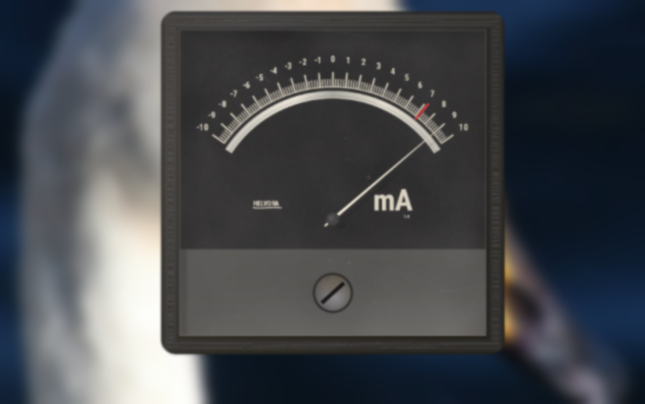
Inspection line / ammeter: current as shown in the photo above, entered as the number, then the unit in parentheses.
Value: 9 (mA)
